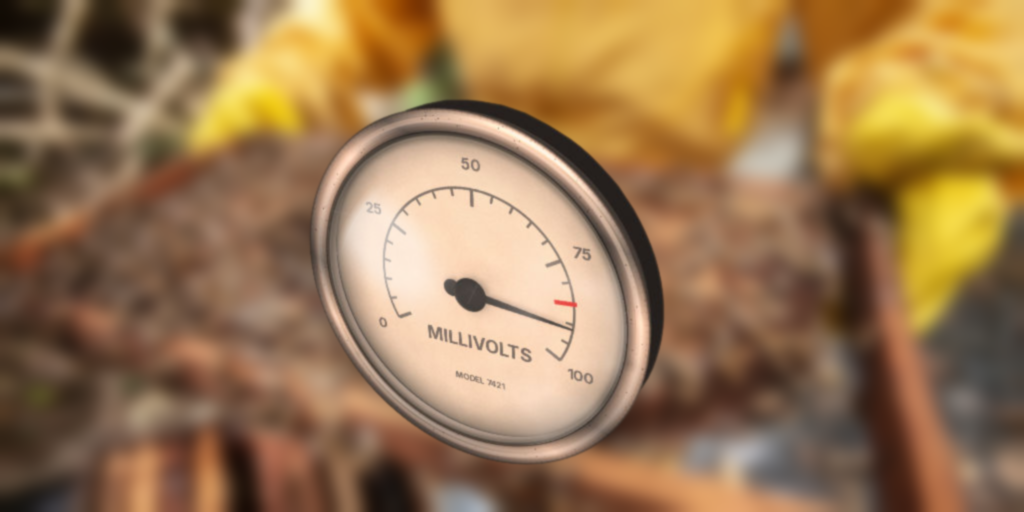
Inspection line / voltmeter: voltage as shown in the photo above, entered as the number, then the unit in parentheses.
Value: 90 (mV)
